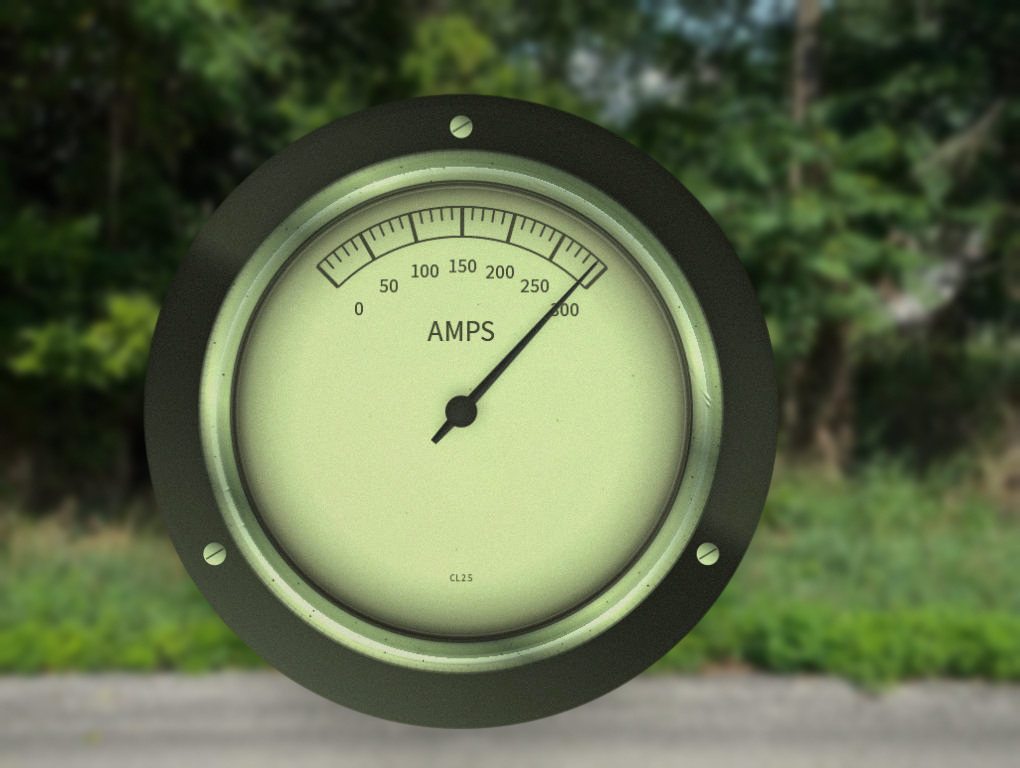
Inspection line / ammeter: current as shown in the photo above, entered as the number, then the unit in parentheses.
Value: 290 (A)
